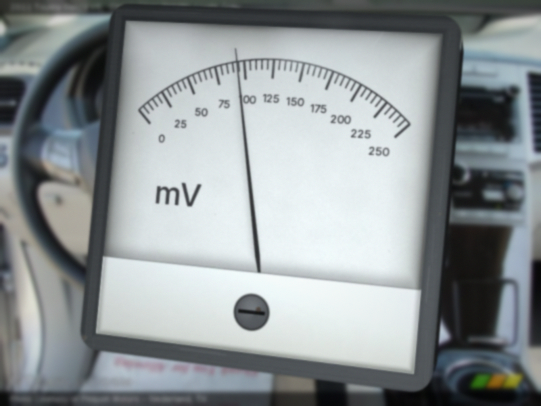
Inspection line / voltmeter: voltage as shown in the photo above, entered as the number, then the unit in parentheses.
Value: 95 (mV)
